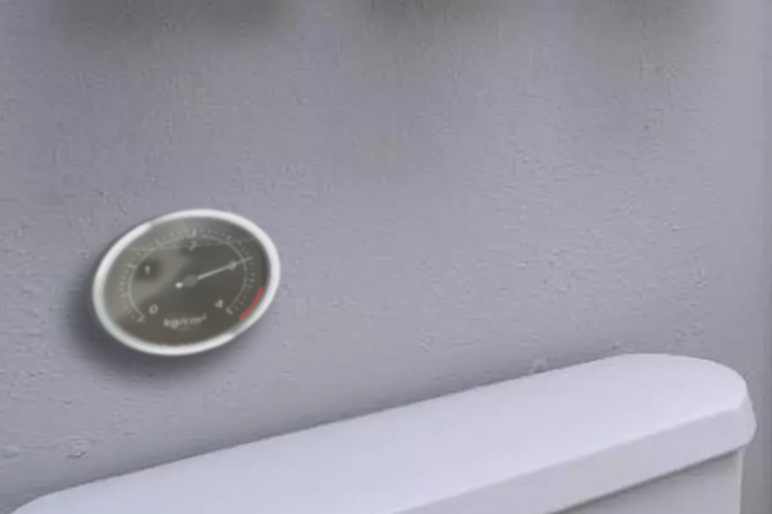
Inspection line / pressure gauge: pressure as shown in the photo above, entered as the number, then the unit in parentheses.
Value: 3 (kg/cm²)
